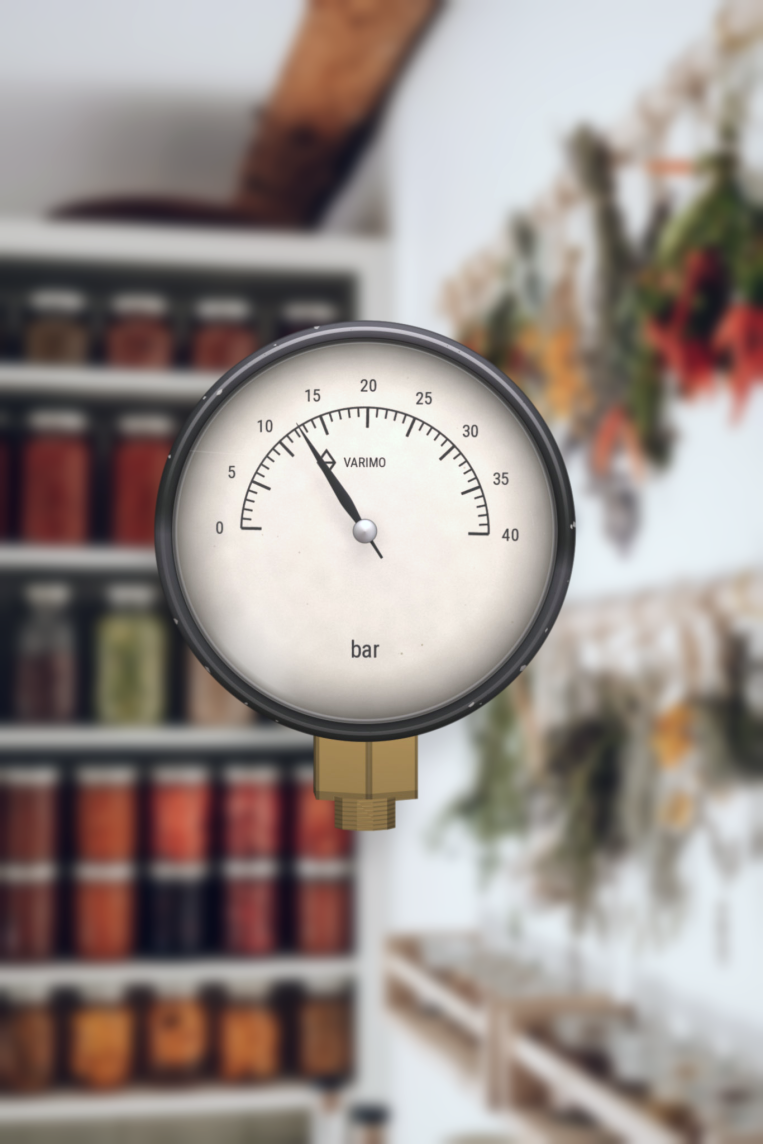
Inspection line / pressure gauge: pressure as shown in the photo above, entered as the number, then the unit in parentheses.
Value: 12.5 (bar)
